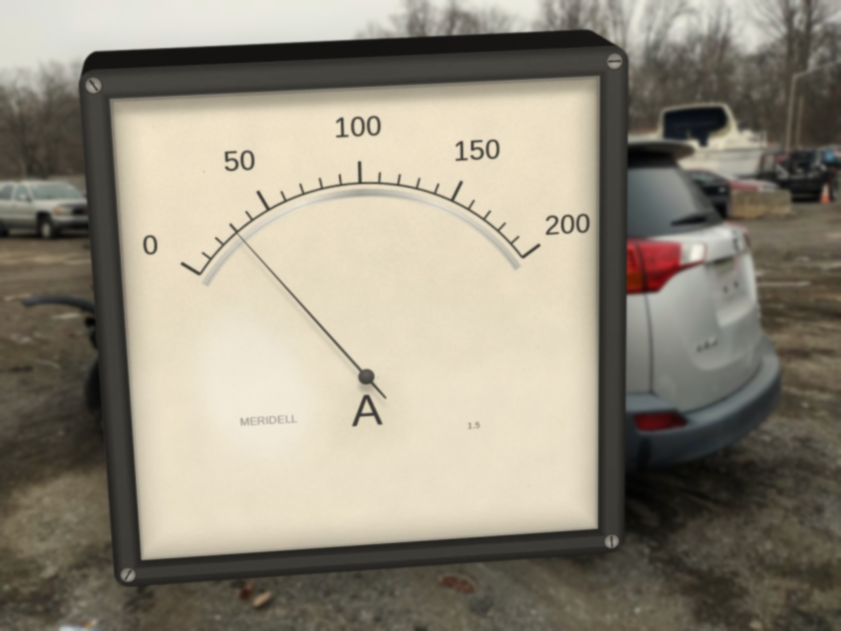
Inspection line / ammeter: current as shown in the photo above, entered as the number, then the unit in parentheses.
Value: 30 (A)
